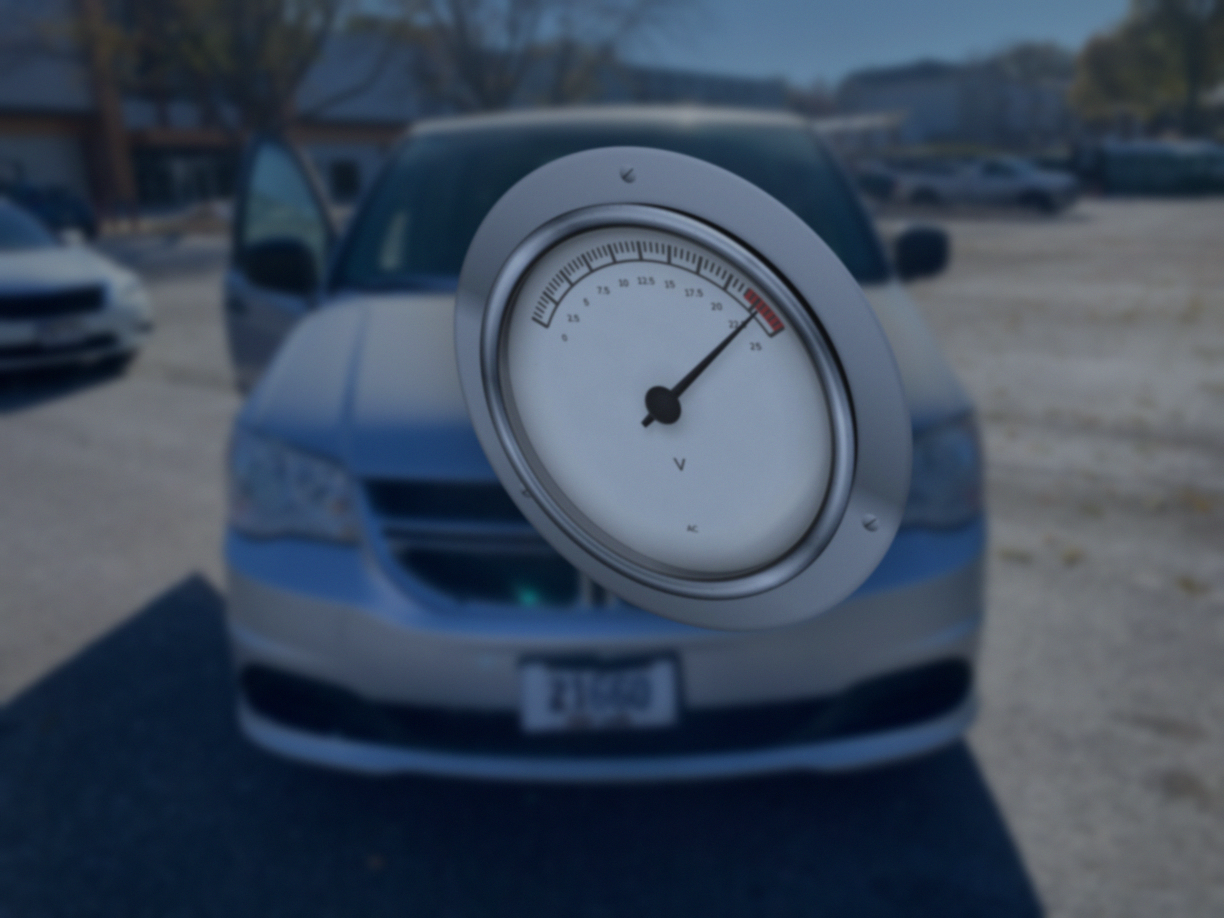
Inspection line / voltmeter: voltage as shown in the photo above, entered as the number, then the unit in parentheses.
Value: 23 (V)
